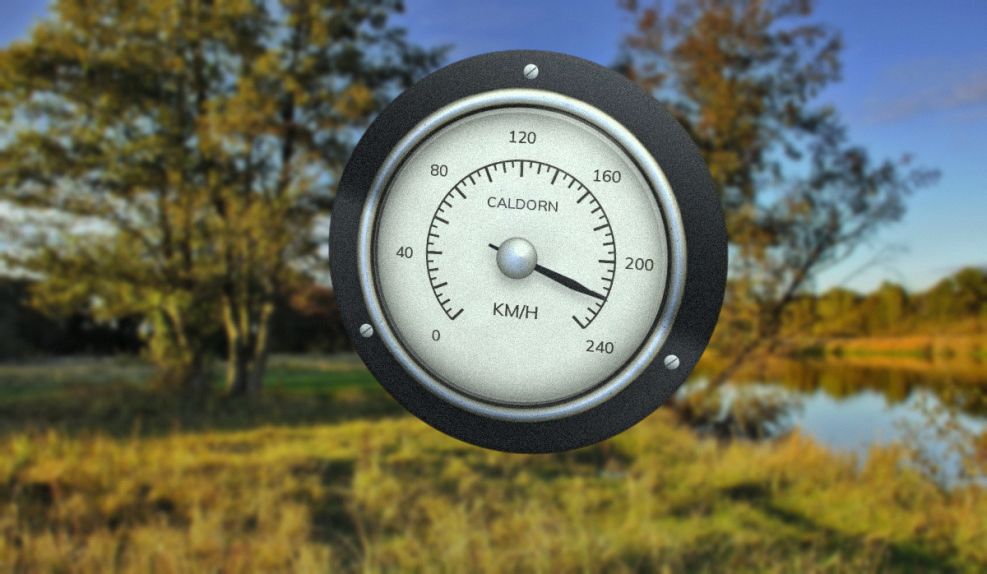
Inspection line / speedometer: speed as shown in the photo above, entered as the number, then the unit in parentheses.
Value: 220 (km/h)
